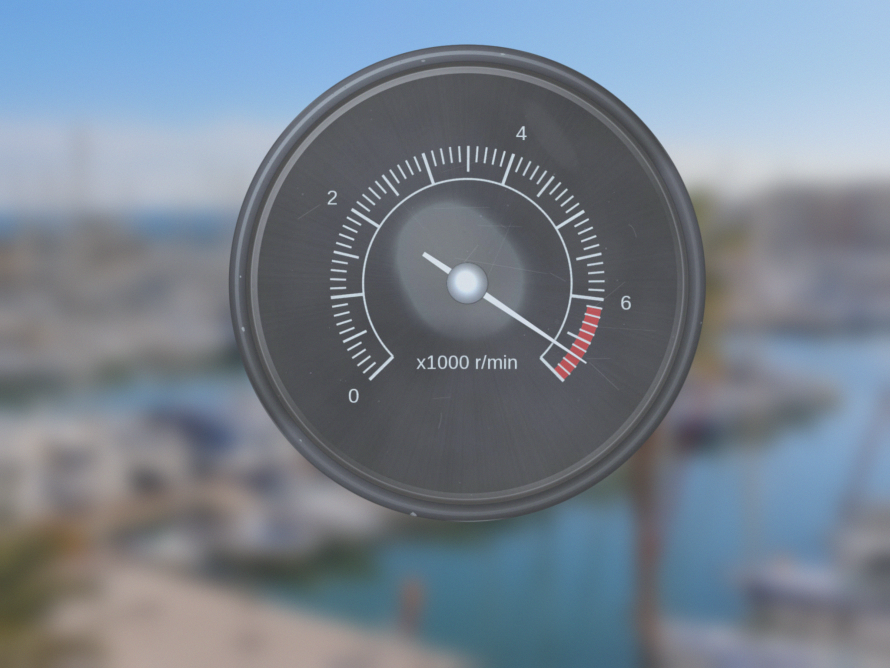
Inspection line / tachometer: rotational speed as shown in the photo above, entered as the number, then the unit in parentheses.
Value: 6700 (rpm)
